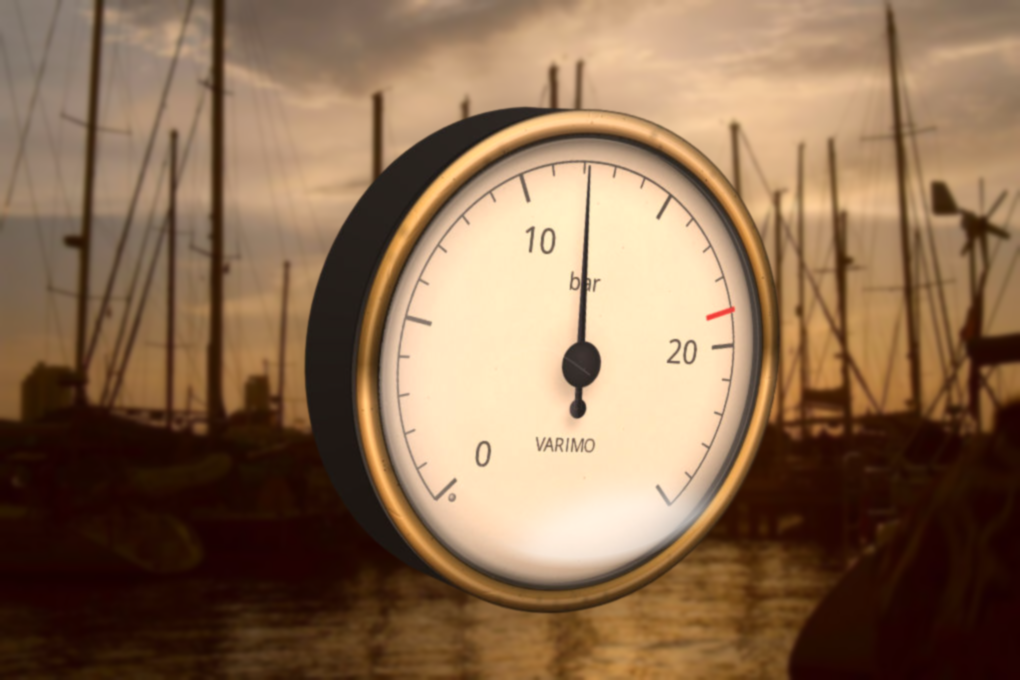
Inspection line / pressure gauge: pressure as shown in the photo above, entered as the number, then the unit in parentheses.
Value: 12 (bar)
